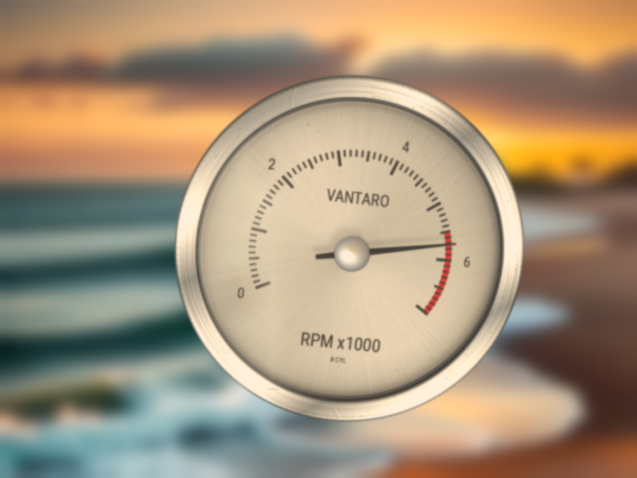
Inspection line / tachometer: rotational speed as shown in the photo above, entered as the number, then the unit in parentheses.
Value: 5700 (rpm)
